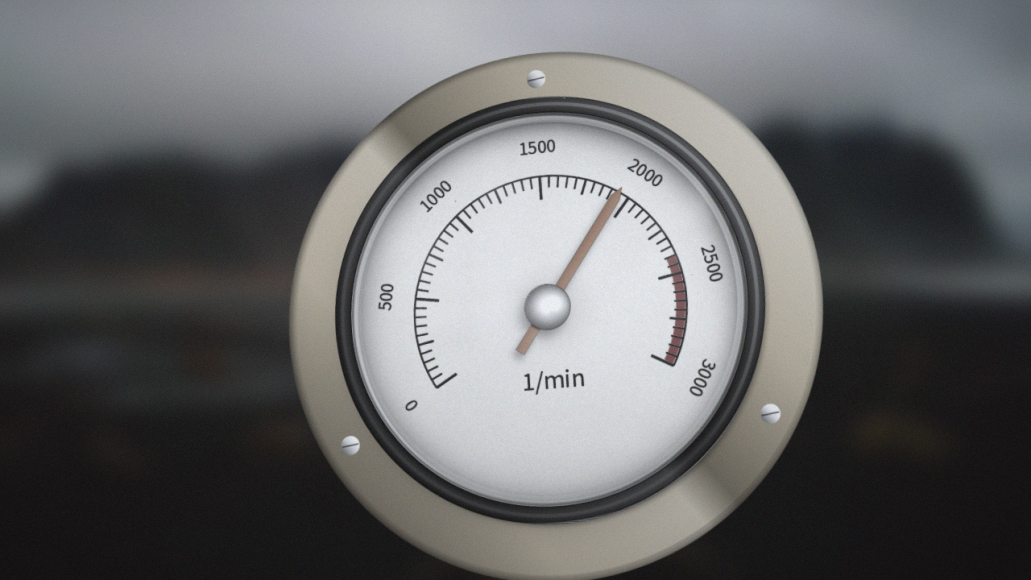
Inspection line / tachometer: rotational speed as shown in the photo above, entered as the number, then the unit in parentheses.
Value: 1950 (rpm)
